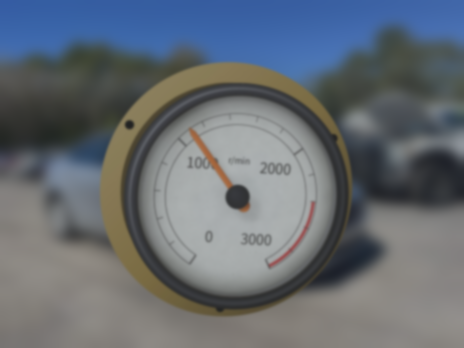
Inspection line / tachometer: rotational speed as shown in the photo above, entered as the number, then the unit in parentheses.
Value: 1100 (rpm)
